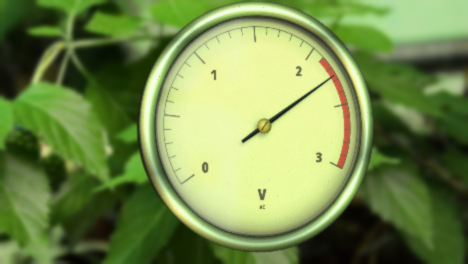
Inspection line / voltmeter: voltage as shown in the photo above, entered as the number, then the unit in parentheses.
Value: 2.25 (V)
